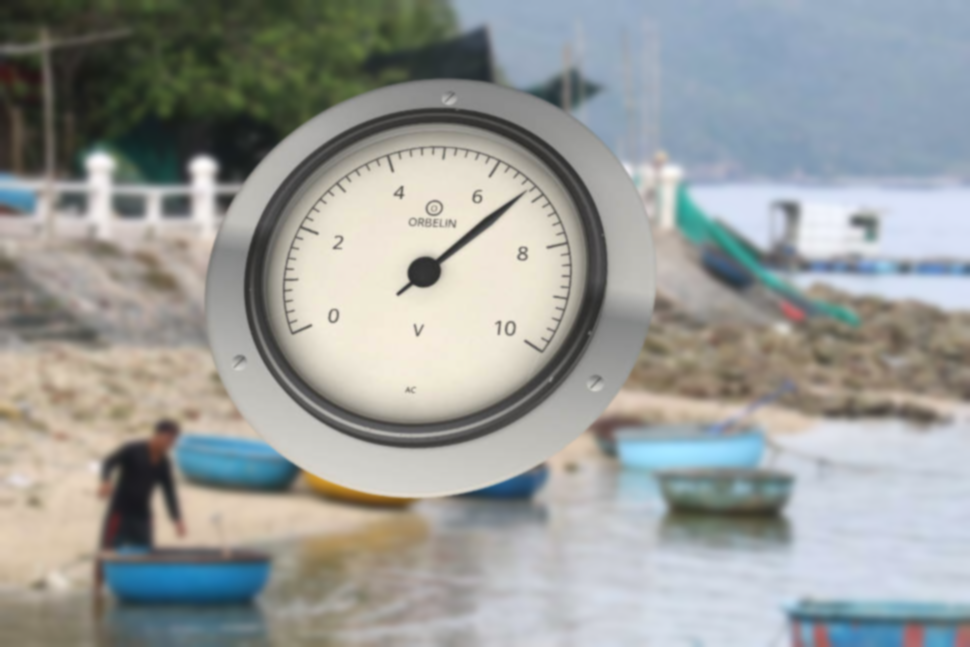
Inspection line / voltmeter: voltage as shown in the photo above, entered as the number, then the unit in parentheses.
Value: 6.8 (V)
